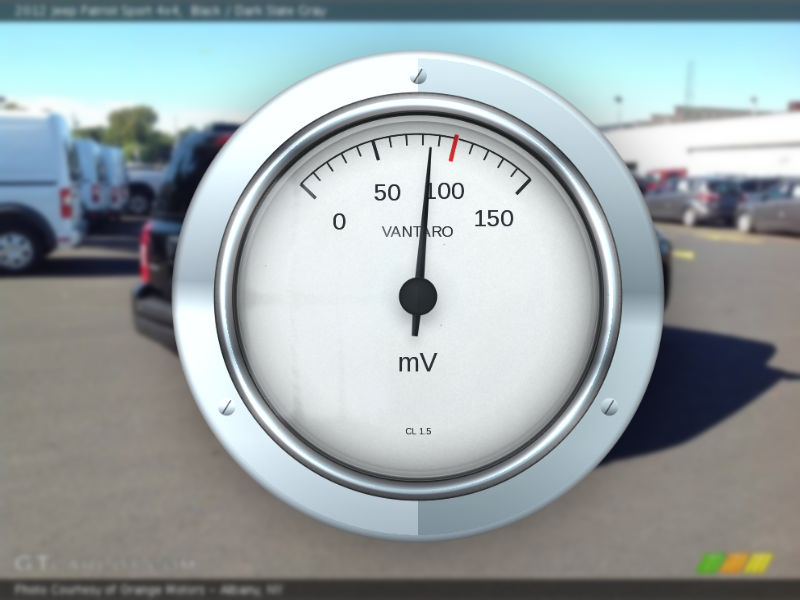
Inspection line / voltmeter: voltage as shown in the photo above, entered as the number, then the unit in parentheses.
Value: 85 (mV)
